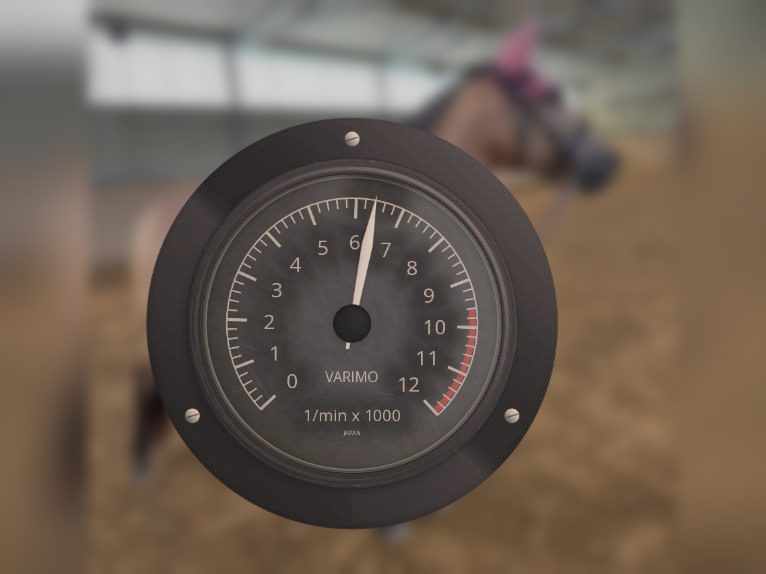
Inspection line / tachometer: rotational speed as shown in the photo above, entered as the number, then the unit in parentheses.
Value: 6400 (rpm)
